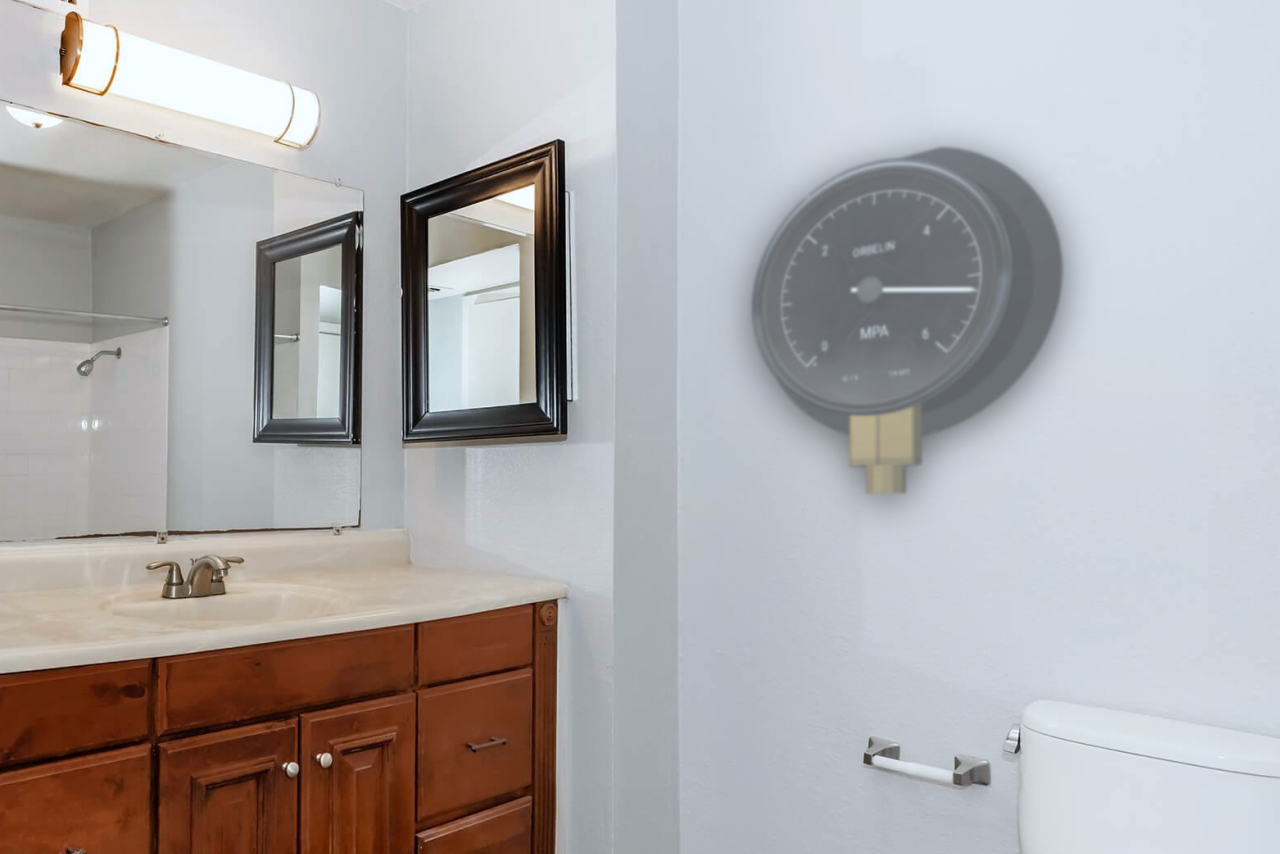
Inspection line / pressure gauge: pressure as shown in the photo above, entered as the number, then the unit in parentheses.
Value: 5.2 (MPa)
